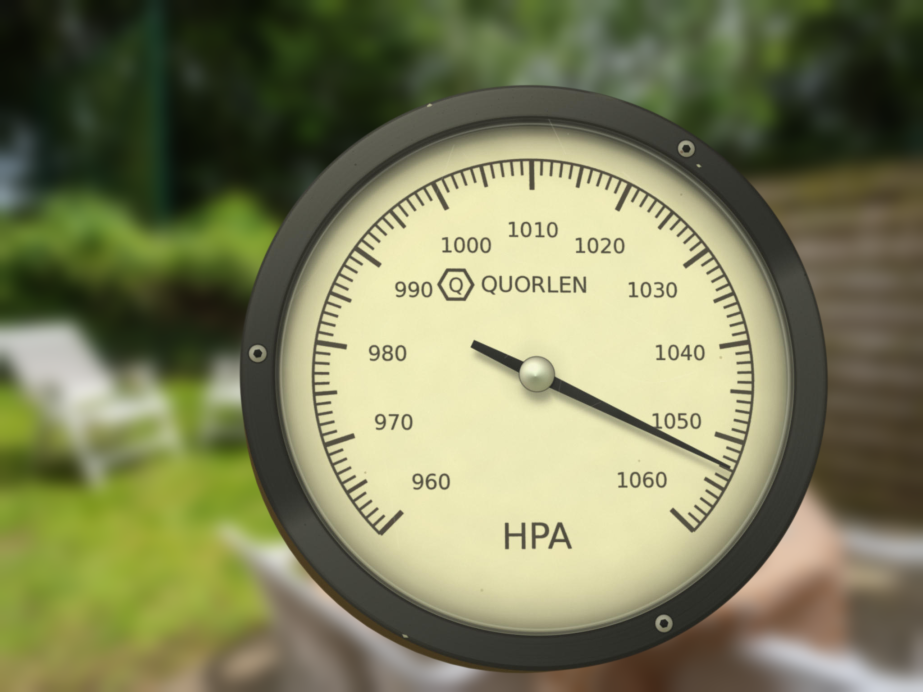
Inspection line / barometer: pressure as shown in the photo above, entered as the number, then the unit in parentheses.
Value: 1053 (hPa)
